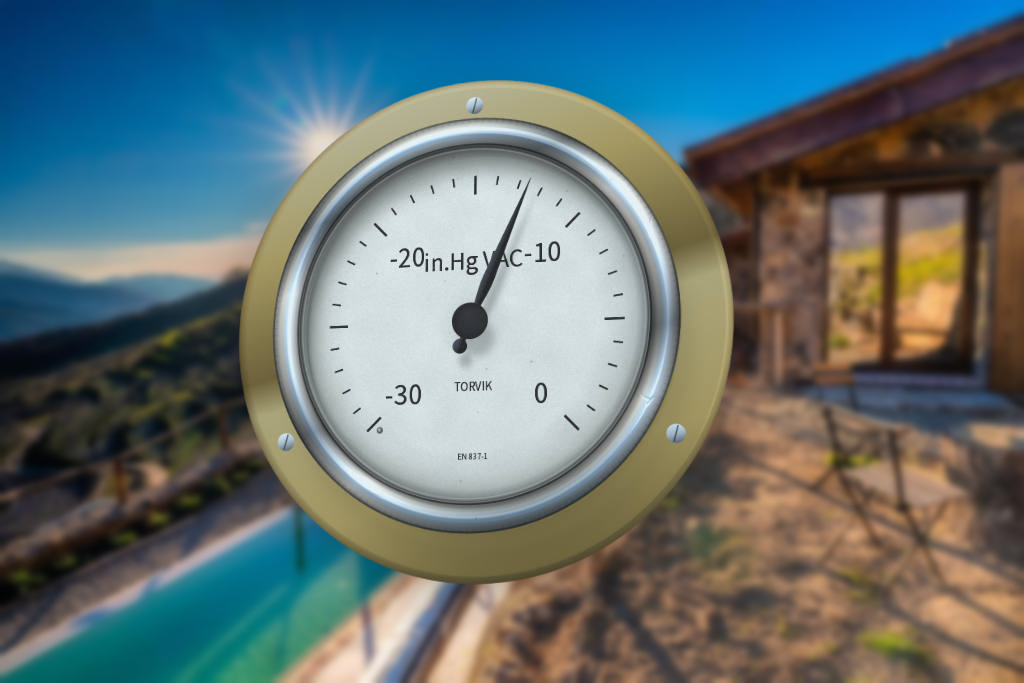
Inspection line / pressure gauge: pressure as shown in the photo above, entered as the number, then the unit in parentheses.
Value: -12.5 (inHg)
